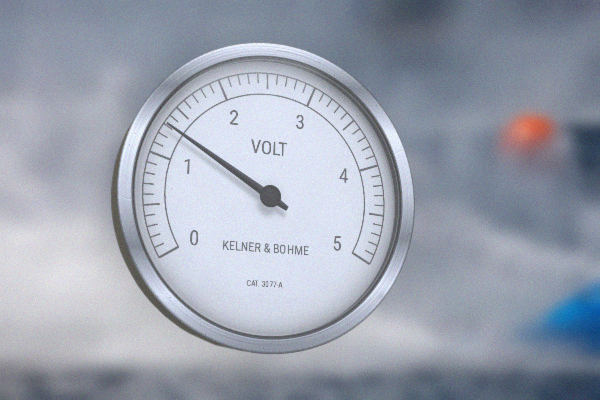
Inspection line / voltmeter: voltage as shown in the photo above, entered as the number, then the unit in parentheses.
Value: 1.3 (V)
